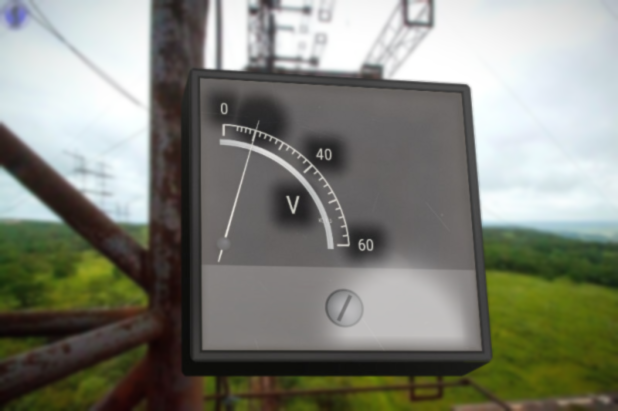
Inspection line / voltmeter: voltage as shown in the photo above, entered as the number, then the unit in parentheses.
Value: 20 (V)
